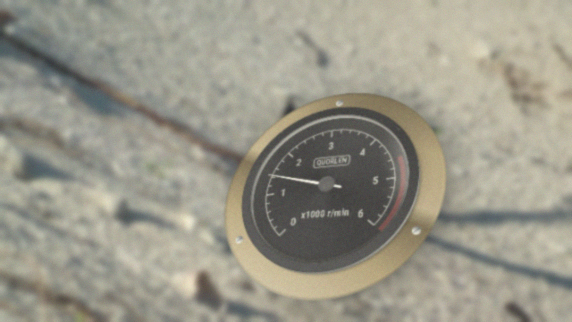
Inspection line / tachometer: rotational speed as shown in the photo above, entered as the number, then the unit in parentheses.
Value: 1400 (rpm)
